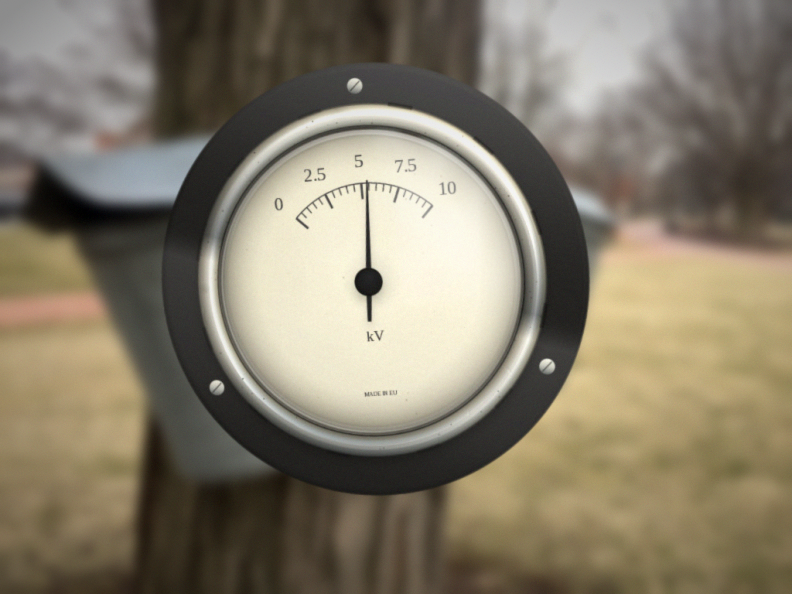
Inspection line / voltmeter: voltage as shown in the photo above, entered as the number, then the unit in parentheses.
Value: 5.5 (kV)
